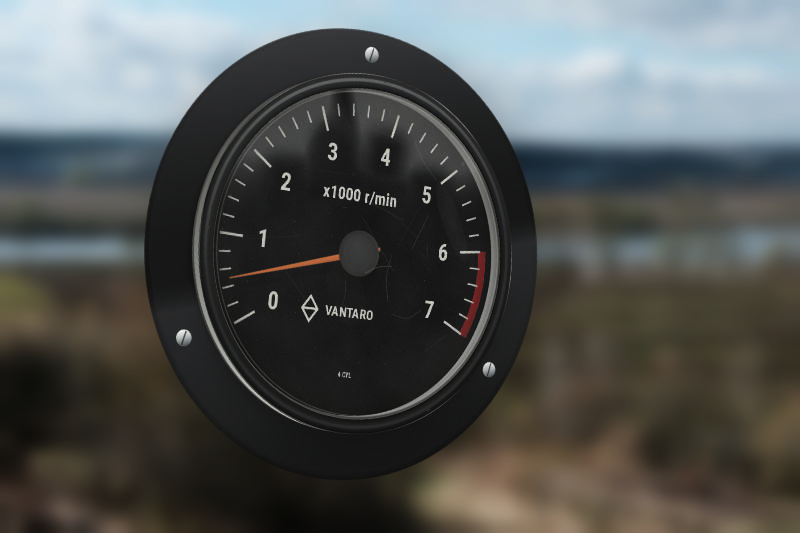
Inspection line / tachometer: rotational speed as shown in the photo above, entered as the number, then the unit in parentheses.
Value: 500 (rpm)
